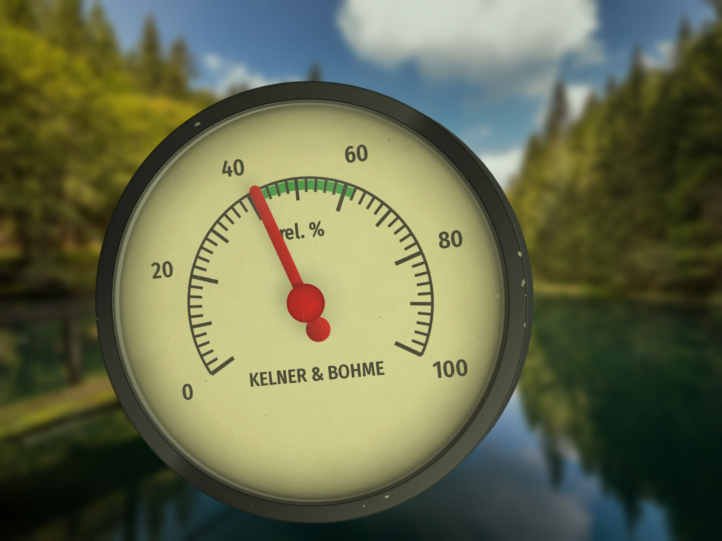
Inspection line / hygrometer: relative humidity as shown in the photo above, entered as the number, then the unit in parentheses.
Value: 42 (%)
